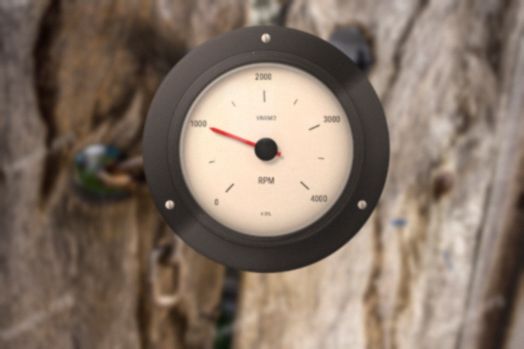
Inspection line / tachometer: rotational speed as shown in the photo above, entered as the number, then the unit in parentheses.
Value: 1000 (rpm)
